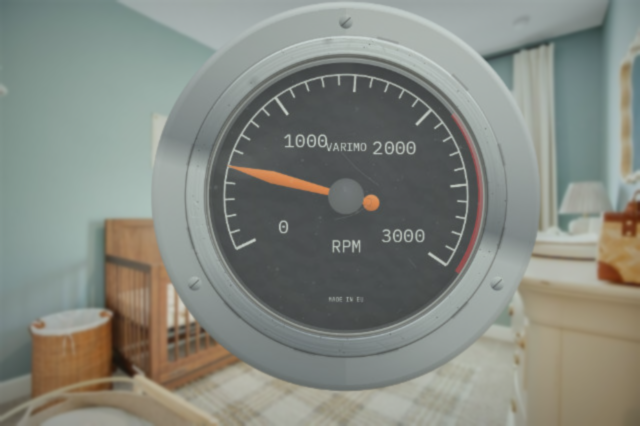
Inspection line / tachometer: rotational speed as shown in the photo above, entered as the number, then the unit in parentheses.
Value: 500 (rpm)
